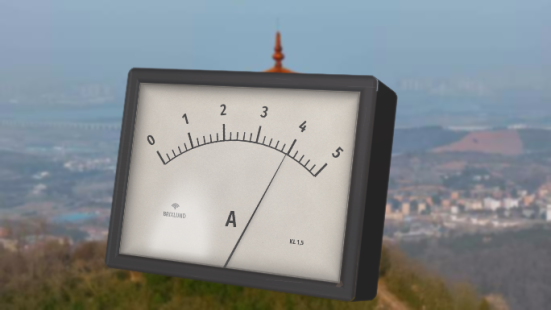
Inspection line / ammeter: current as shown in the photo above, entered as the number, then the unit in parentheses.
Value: 4 (A)
